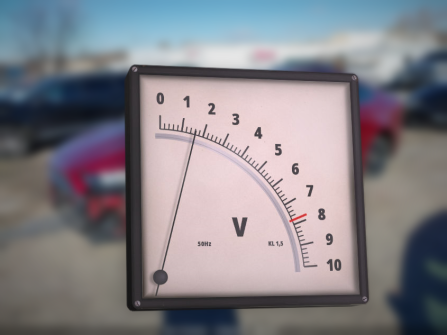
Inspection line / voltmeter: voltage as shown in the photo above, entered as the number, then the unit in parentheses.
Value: 1.6 (V)
